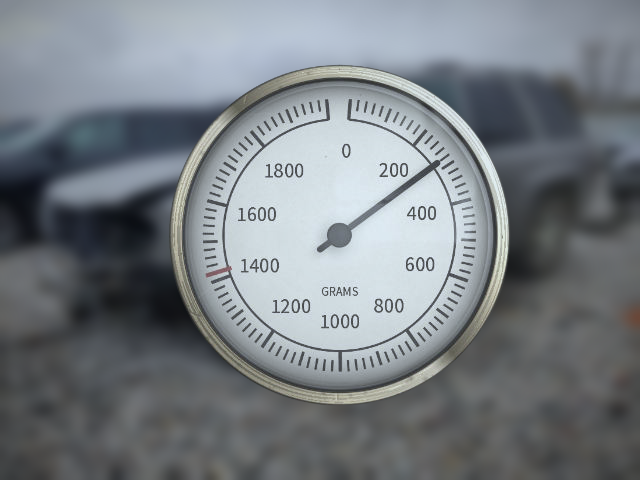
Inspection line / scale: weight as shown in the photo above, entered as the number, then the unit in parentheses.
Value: 280 (g)
